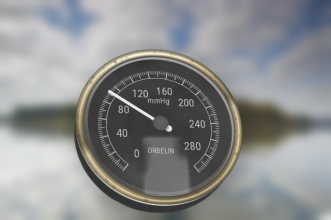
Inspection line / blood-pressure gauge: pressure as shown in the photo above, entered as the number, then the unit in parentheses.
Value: 90 (mmHg)
